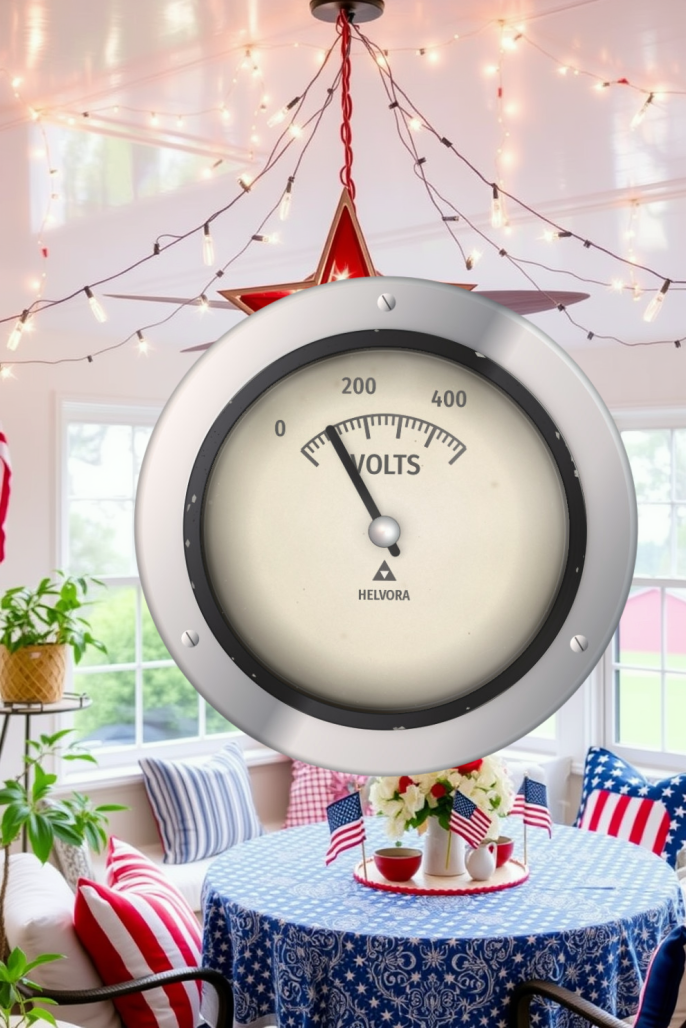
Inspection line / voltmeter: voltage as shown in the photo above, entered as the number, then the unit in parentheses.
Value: 100 (V)
